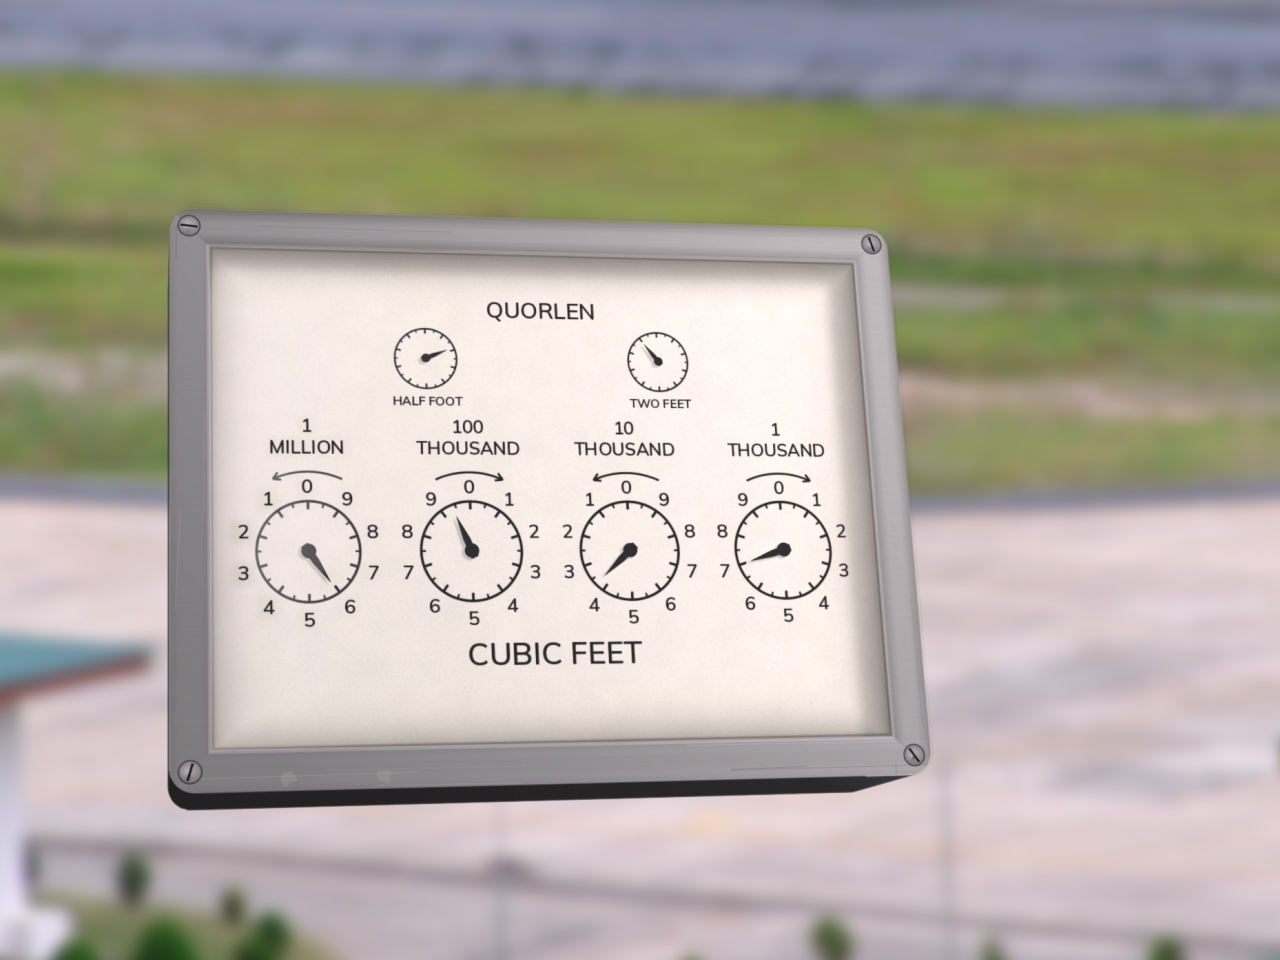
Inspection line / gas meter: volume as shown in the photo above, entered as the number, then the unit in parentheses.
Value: 593700 (ft³)
